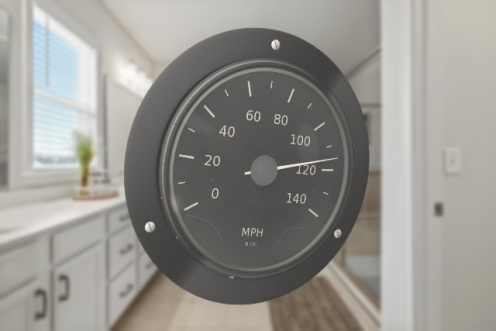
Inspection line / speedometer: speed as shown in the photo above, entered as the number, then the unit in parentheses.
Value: 115 (mph)
